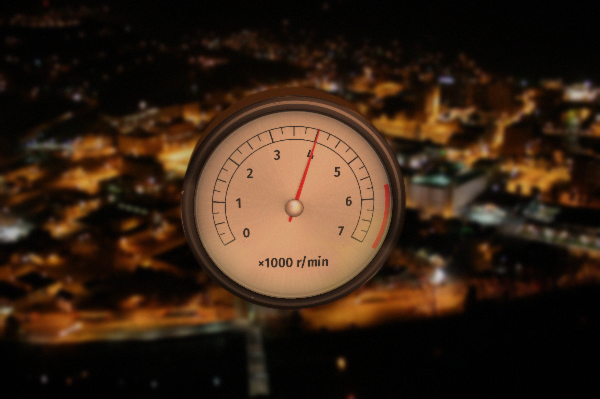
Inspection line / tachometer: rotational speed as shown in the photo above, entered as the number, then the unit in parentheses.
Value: 4000 (rpm)
